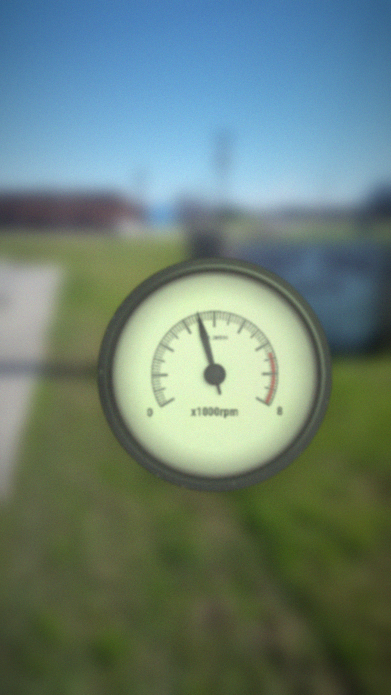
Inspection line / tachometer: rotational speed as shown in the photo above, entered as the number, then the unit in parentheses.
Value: 3500 (rpm)
